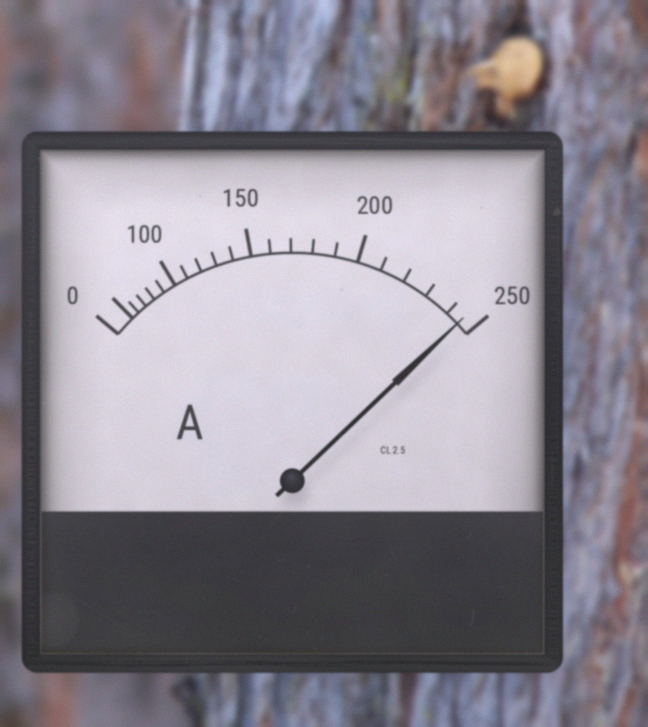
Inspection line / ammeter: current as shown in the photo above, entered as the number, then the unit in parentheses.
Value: 245 (A)
